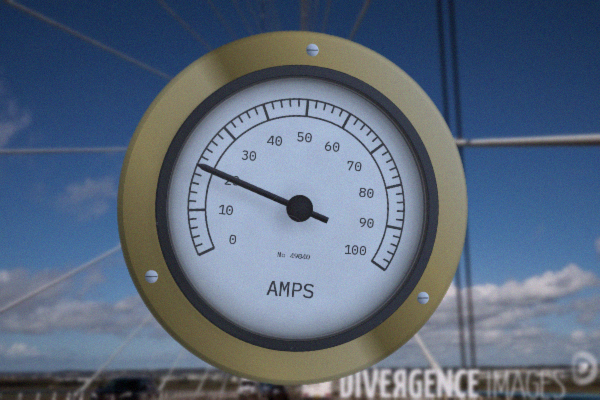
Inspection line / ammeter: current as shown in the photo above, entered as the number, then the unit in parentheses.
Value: 20 (A)
